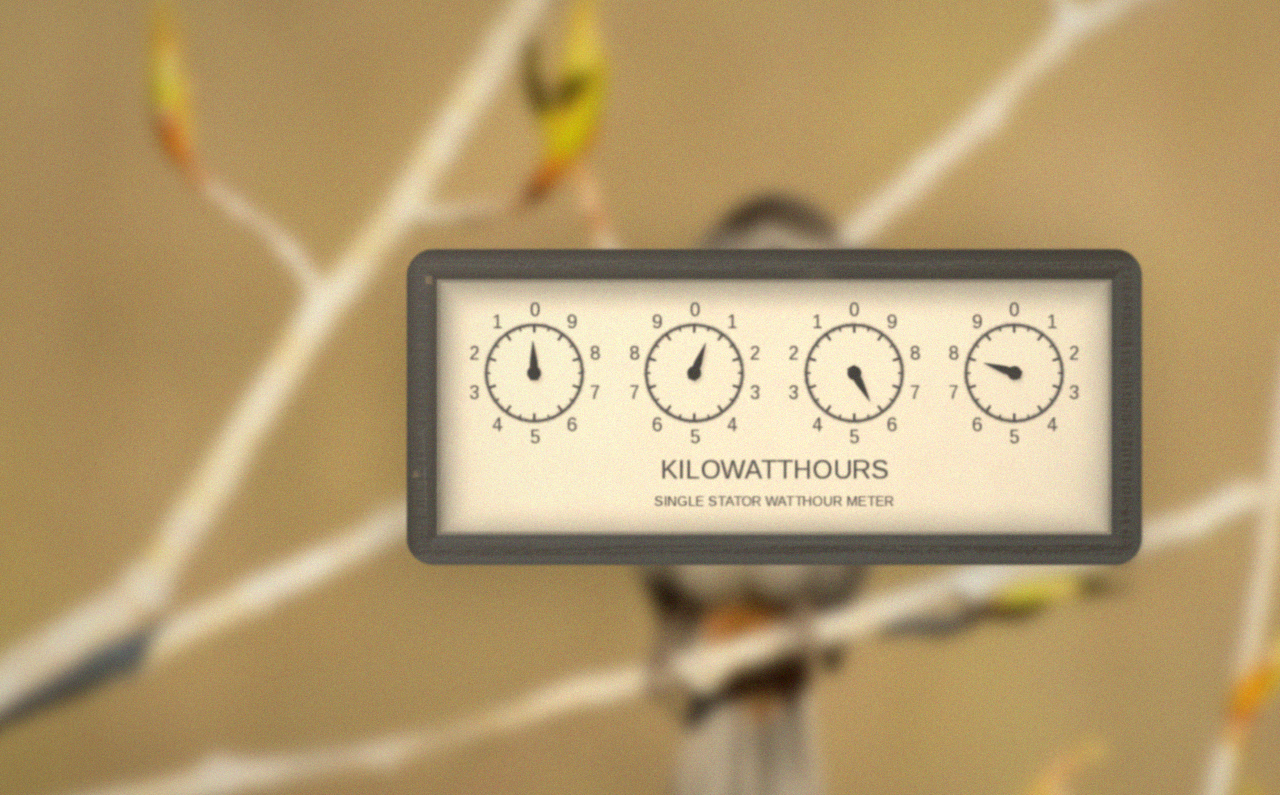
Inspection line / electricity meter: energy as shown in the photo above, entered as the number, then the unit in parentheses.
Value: 58 (kWh)
